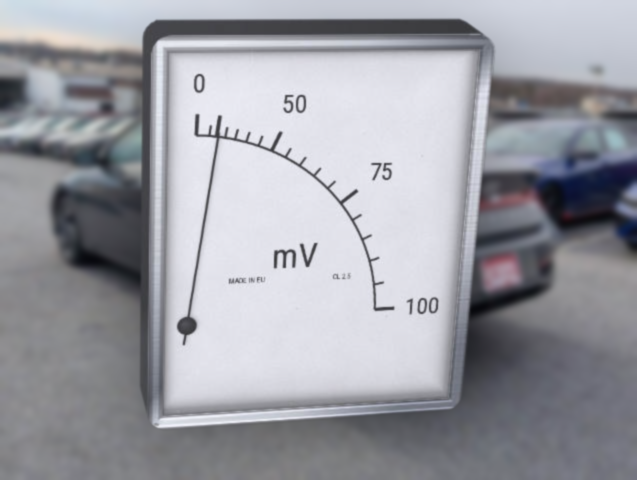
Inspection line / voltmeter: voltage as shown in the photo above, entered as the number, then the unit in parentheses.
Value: 25 (mV)
